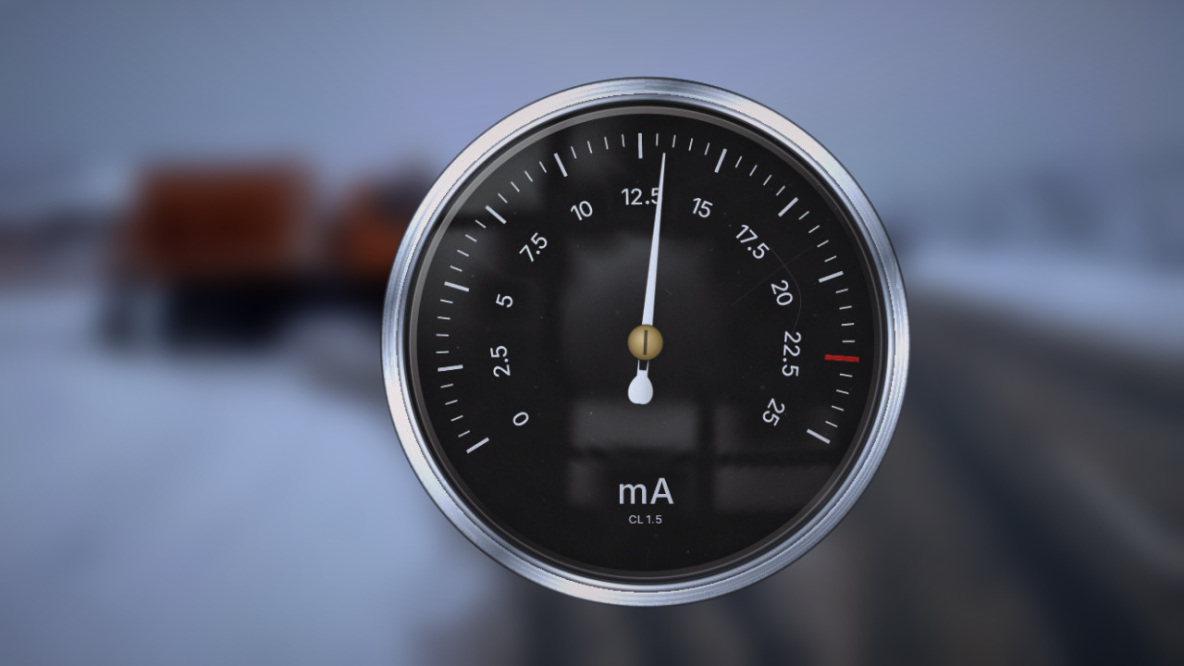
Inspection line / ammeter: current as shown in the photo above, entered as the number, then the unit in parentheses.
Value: 13.25 (mA)
